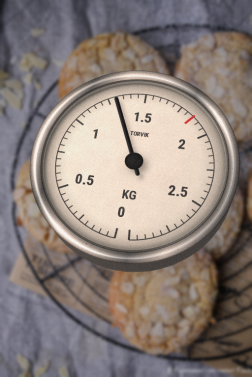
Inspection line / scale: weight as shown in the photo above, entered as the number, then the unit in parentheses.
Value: 1.3 (kg)
